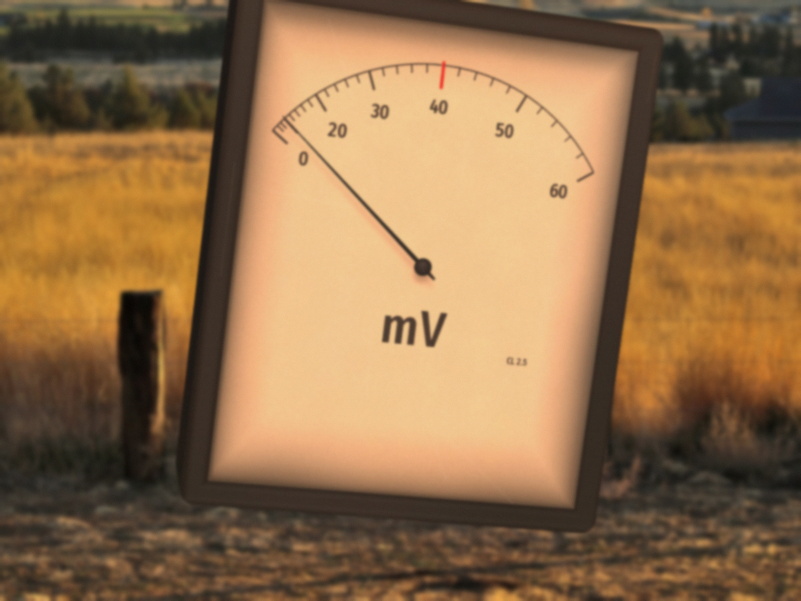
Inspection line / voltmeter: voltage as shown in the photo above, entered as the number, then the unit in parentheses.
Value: 10 (mV)
